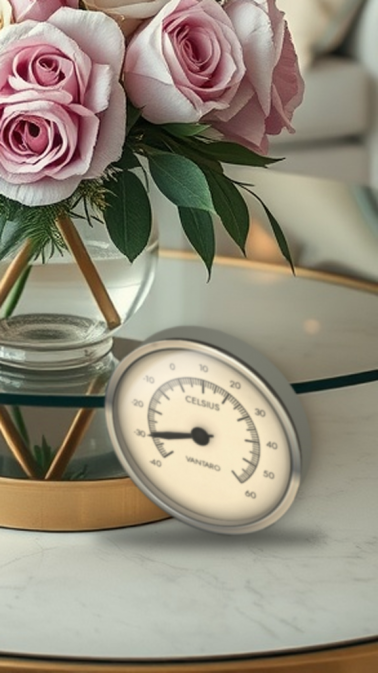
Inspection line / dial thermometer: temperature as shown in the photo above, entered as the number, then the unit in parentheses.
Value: -30 (°C)
